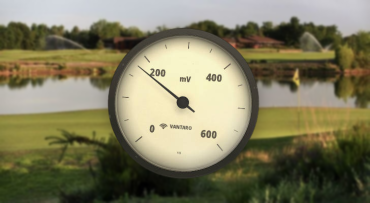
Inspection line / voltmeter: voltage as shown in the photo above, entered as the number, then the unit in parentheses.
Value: 175 (mV)
